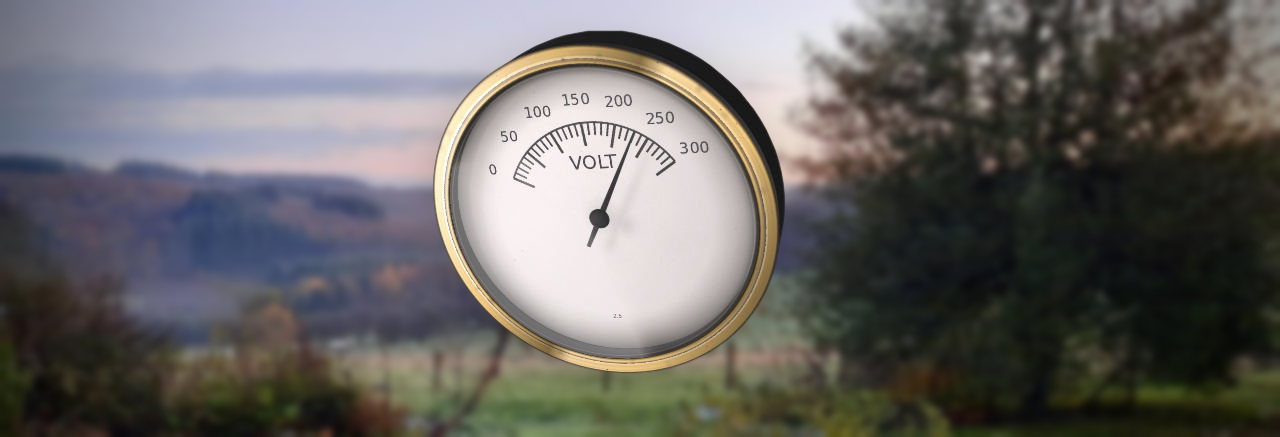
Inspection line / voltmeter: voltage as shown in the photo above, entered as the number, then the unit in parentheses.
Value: 230 (V)
